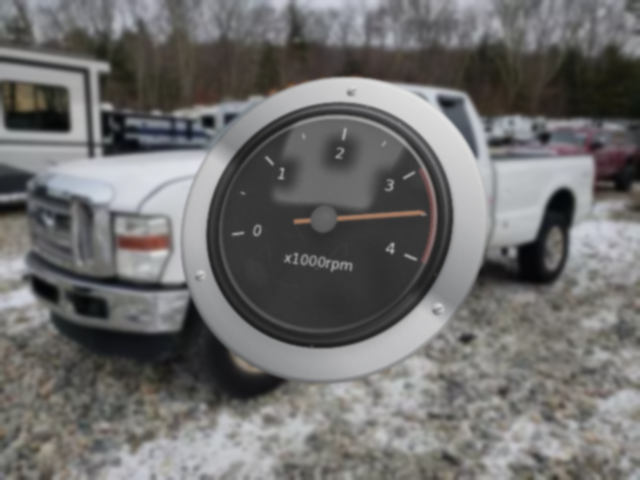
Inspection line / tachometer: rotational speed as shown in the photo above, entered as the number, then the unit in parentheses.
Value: 3500 (rpm)
